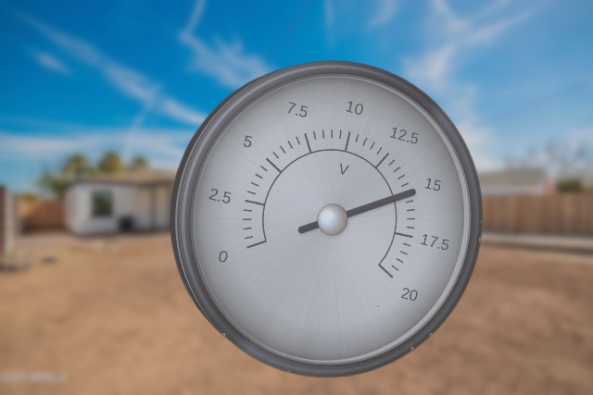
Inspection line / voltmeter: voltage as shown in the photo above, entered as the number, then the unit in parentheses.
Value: 15 (V)
